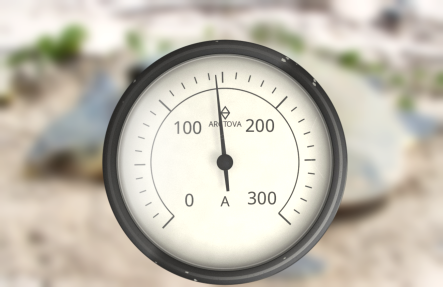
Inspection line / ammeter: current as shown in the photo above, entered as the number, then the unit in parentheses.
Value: 145 (A)
